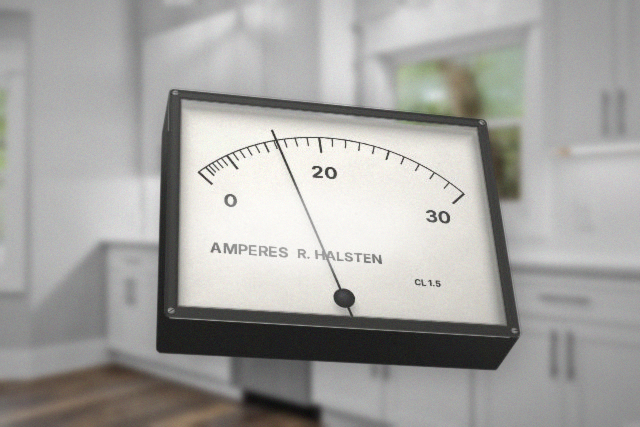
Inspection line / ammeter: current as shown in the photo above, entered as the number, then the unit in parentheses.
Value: 16 (A)
